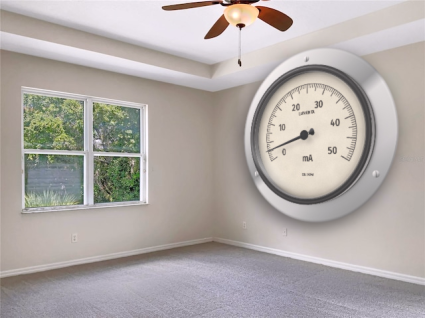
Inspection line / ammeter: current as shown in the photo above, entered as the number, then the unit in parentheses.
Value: 2.5 (mA)
